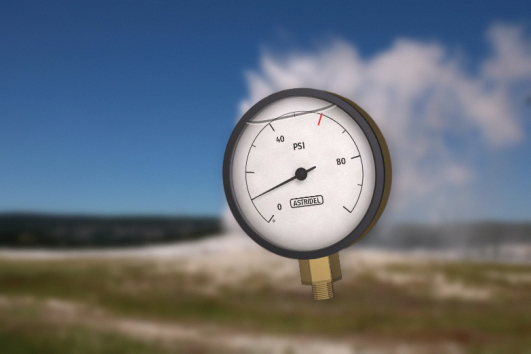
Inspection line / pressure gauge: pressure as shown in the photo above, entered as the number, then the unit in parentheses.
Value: 10 (psi)
